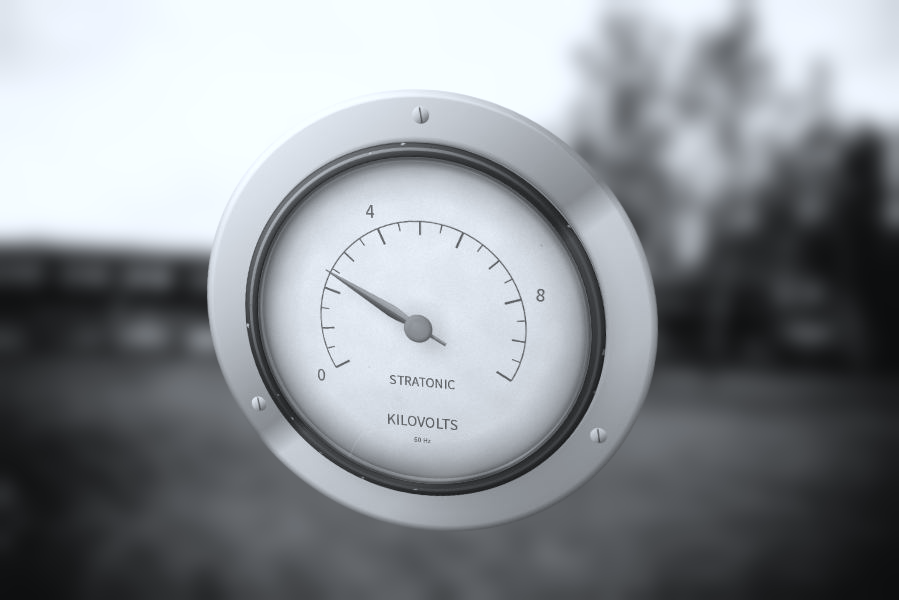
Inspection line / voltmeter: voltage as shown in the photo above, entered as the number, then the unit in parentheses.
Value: 2.5 (kV)
